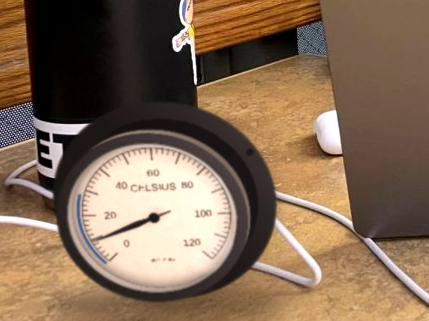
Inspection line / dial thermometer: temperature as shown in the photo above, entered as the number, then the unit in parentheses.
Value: 10 (°C)
